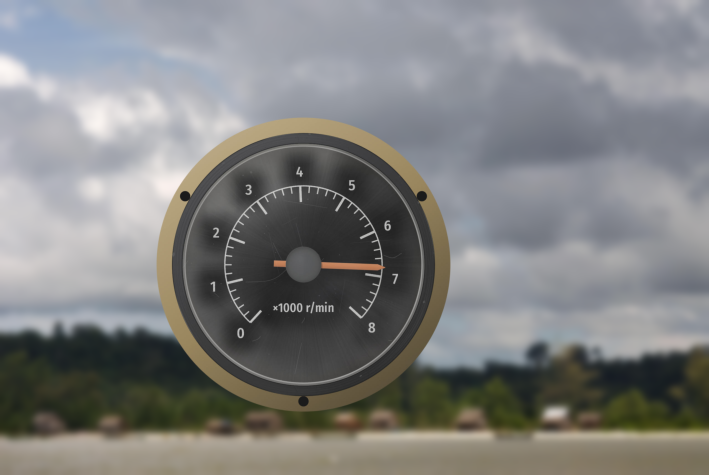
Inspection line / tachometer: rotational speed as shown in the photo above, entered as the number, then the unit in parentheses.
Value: 6800 (rpm)
